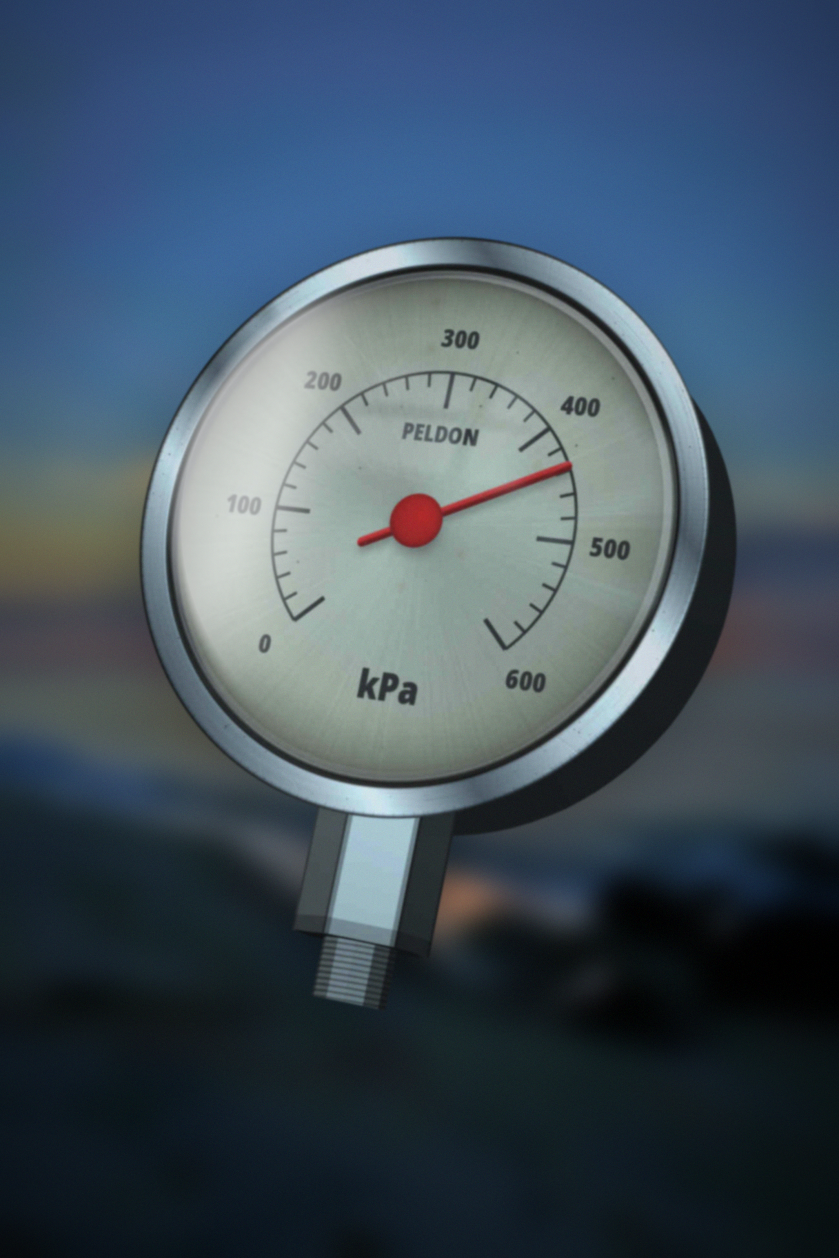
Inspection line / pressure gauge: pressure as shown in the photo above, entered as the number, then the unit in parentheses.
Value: 440 (kPa)
